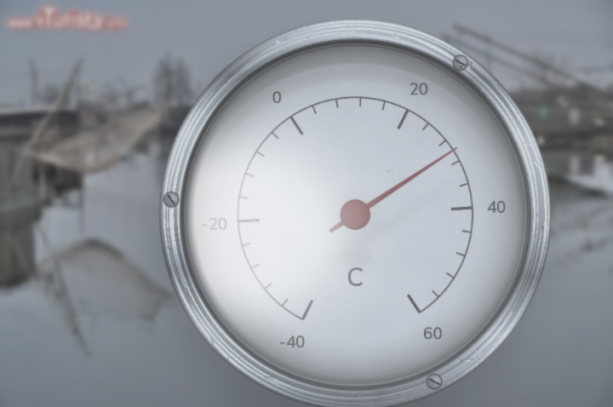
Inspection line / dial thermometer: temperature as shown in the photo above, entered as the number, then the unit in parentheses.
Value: 30 (°C)
